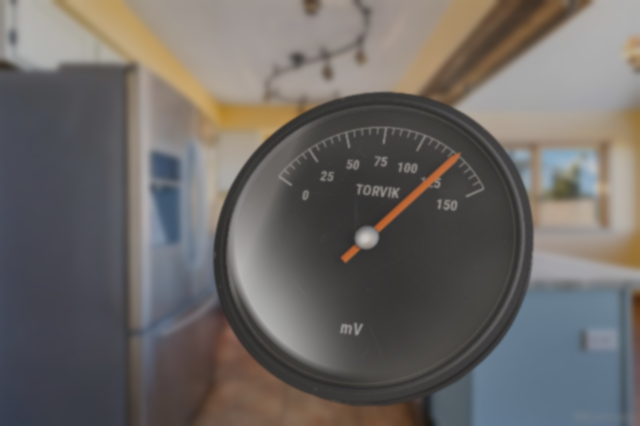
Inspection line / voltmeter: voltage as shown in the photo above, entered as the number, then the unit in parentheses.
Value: 125 (mV)
